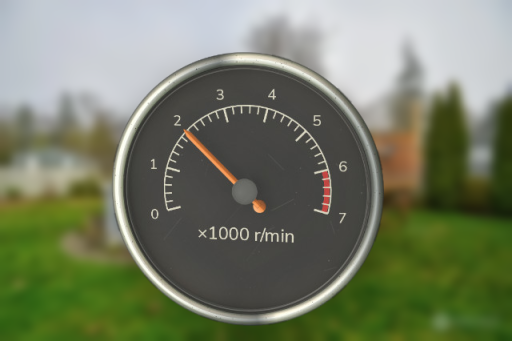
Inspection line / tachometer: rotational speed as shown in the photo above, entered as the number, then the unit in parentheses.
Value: 2000 (rpm)
